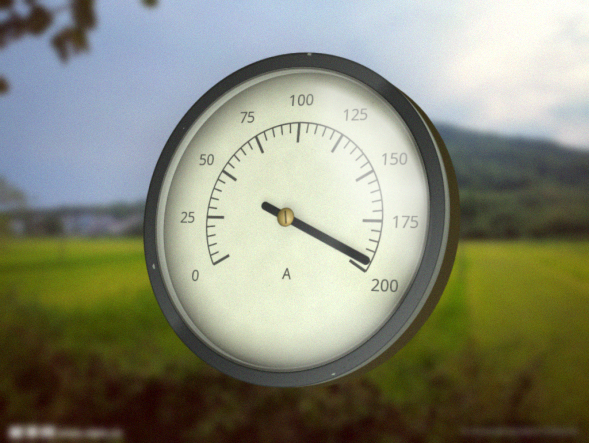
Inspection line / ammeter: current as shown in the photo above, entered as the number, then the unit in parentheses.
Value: 195 (A)
